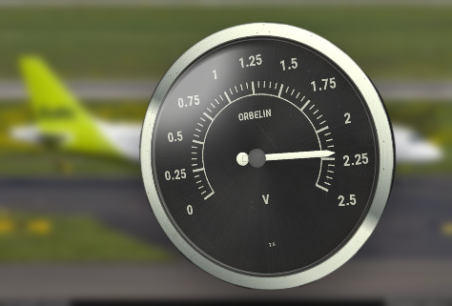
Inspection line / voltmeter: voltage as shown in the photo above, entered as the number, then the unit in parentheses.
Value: 2.2 (V)
